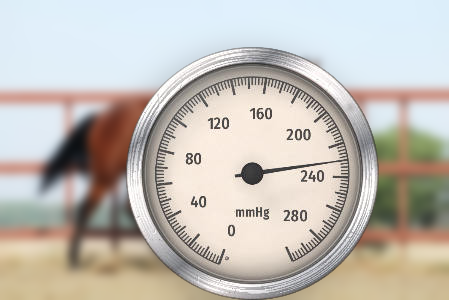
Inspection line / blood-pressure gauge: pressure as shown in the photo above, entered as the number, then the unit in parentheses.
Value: 230 (mmHg)
